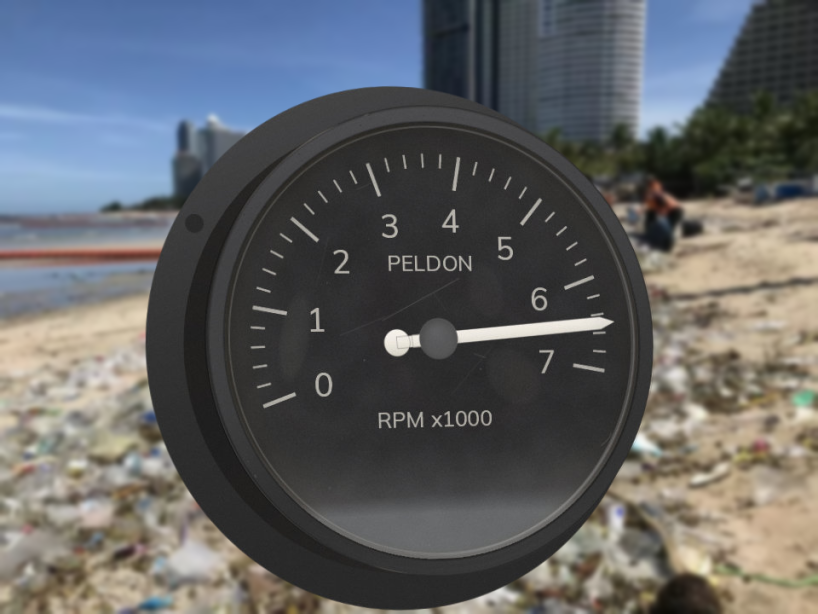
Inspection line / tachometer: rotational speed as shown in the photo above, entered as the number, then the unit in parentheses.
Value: 6500 (rpm)
